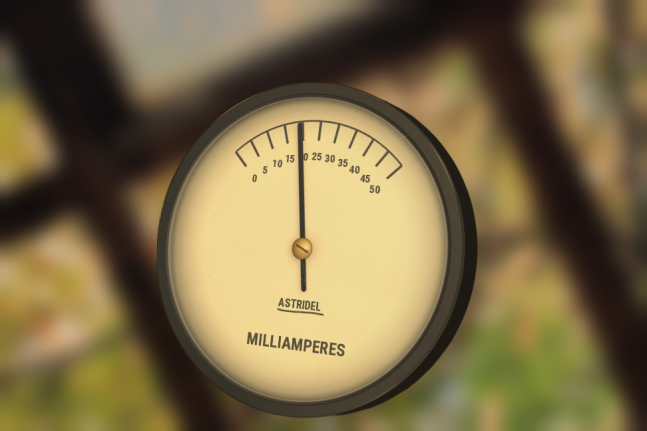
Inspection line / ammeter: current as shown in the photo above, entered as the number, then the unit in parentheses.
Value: 20 (mA)
